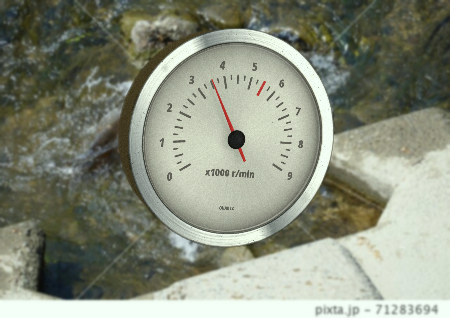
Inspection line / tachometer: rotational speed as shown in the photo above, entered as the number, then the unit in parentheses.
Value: 3500 (rpm)
